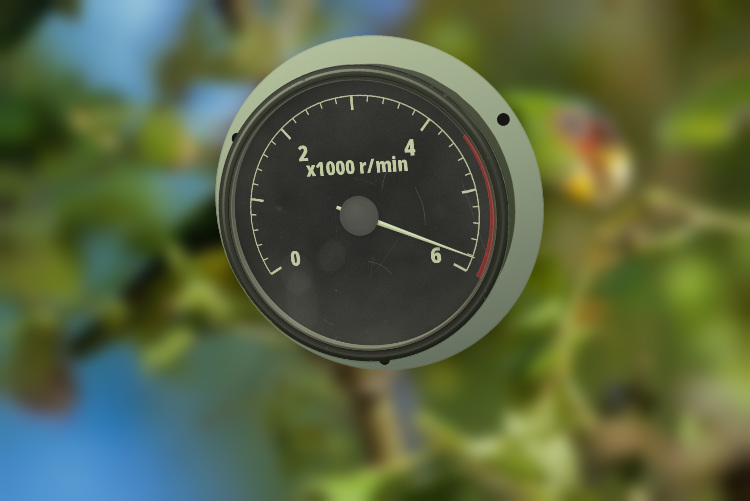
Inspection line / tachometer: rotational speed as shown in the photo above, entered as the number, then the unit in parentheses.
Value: 5800 (rpm)
